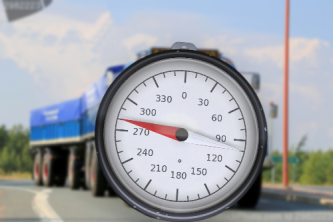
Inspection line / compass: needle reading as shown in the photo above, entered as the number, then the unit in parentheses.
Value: 280 (°)
